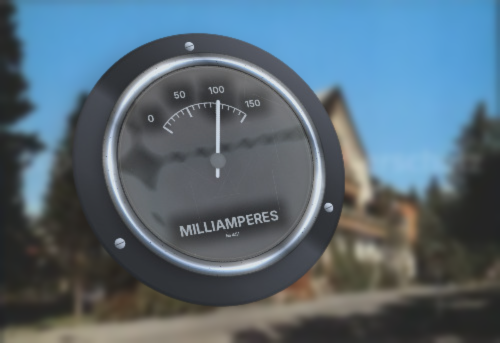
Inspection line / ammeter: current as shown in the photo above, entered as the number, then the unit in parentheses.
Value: 100 (mA)
